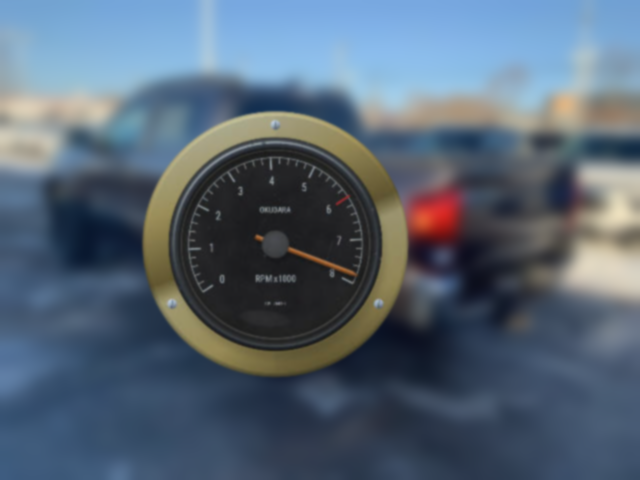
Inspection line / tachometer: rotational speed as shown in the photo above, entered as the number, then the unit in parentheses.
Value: 7800 (rpm)
